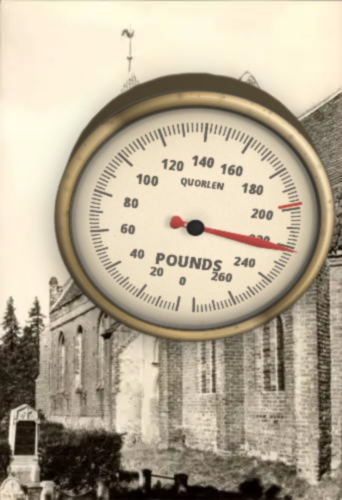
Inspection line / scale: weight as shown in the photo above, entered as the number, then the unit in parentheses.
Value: 220 (lb)
